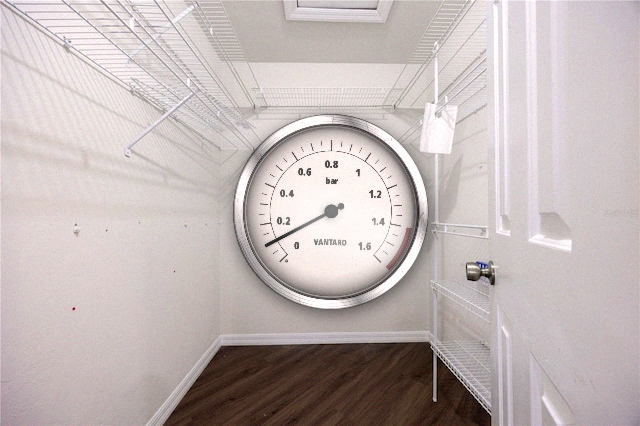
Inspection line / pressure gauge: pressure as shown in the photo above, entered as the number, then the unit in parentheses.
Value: 0.1 (bar)
